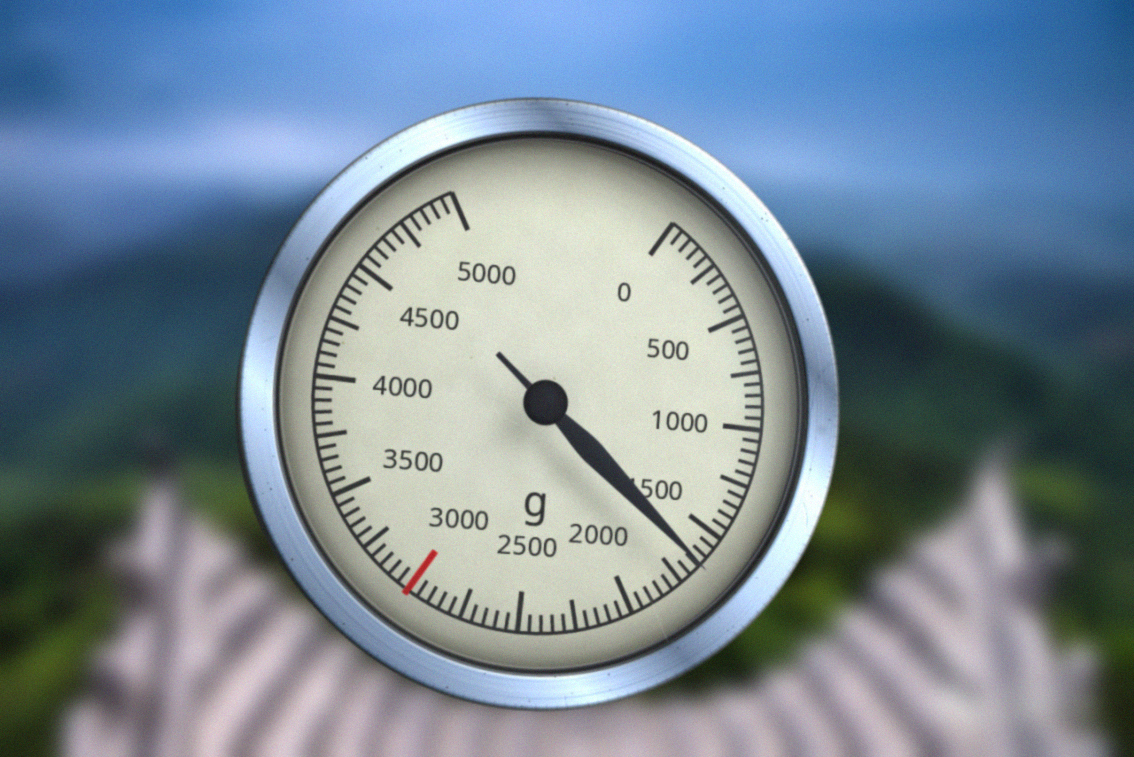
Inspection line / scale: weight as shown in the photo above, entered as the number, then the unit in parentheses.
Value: 1650 (g)
